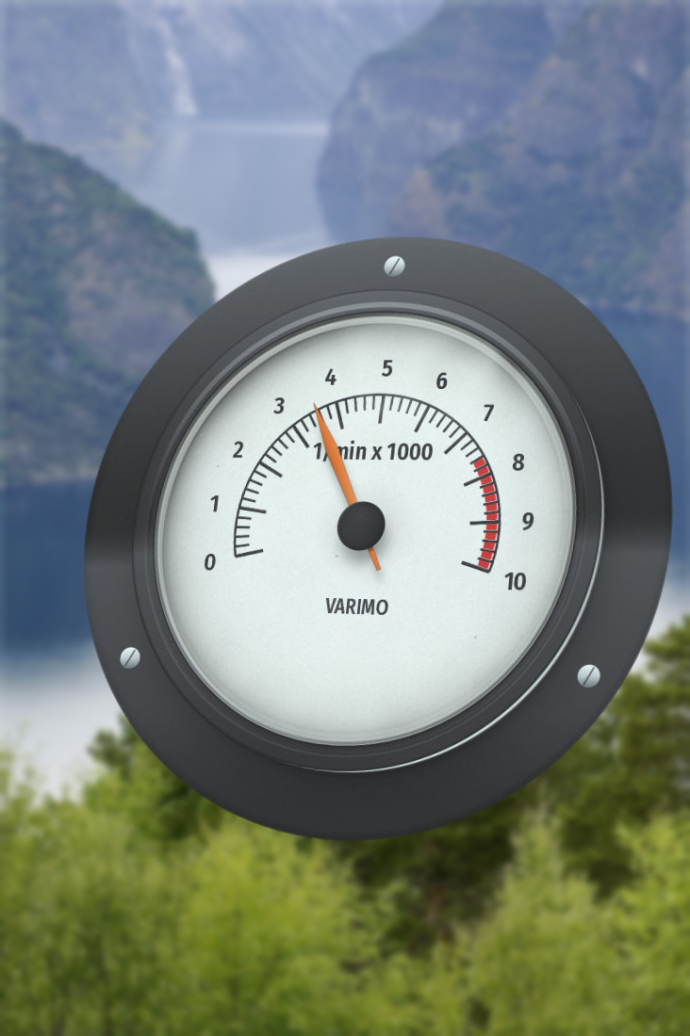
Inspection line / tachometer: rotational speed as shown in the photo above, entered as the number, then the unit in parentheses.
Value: 3600 (rpm)
